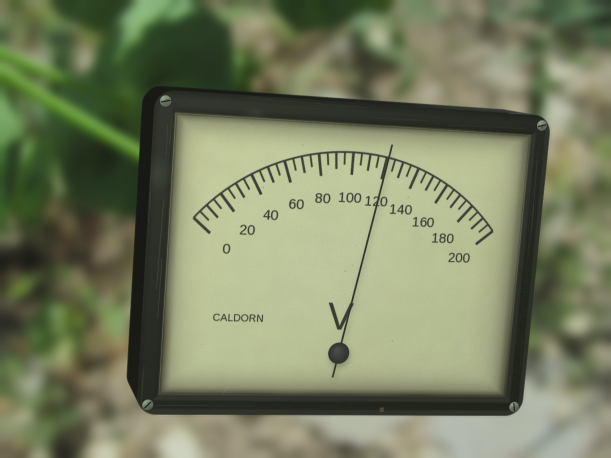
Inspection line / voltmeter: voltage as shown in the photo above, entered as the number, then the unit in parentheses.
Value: 120 (V)
